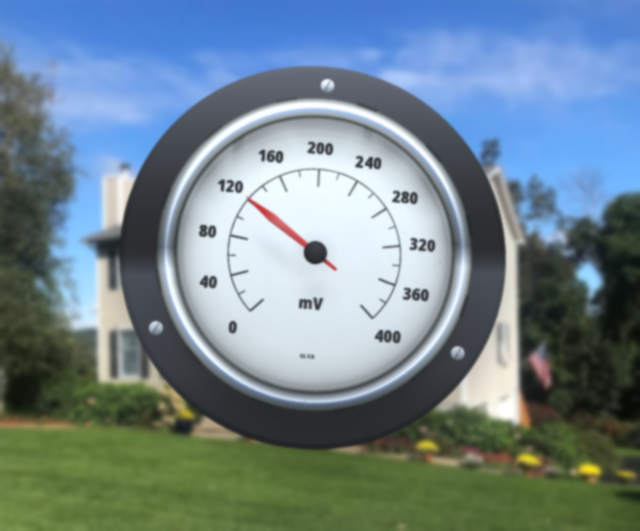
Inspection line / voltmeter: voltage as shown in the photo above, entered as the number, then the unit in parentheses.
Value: 120 (mV)
